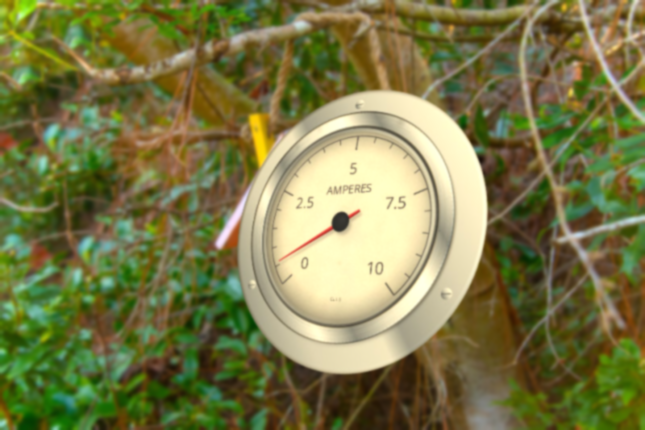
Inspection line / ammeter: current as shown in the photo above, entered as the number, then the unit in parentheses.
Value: 0.5 (A)
